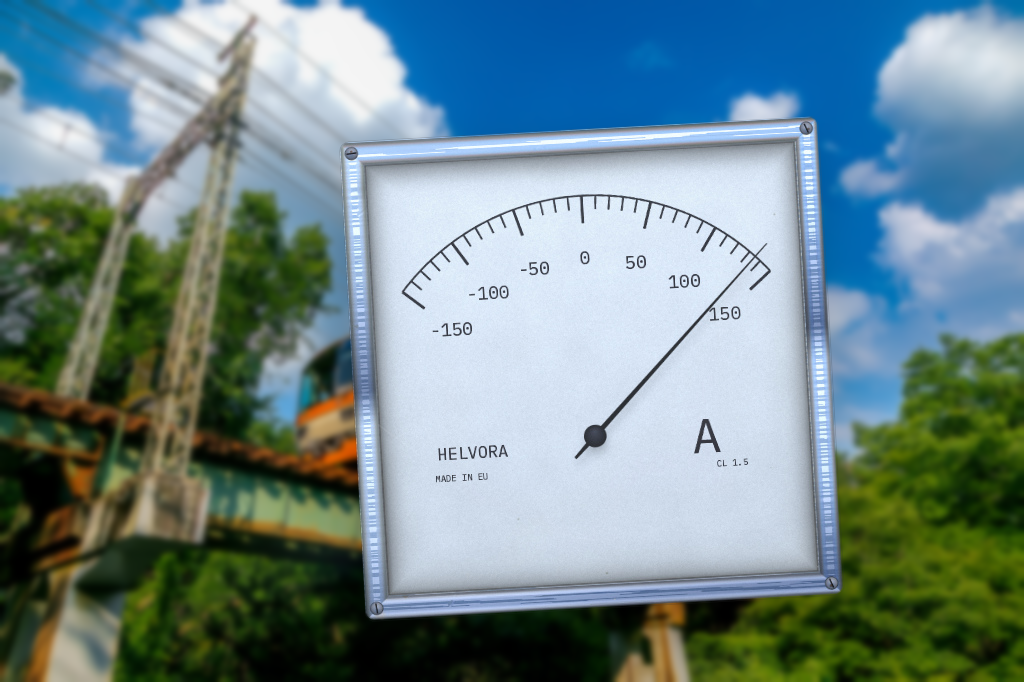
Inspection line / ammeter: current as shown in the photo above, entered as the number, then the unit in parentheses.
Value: 135 (A)
